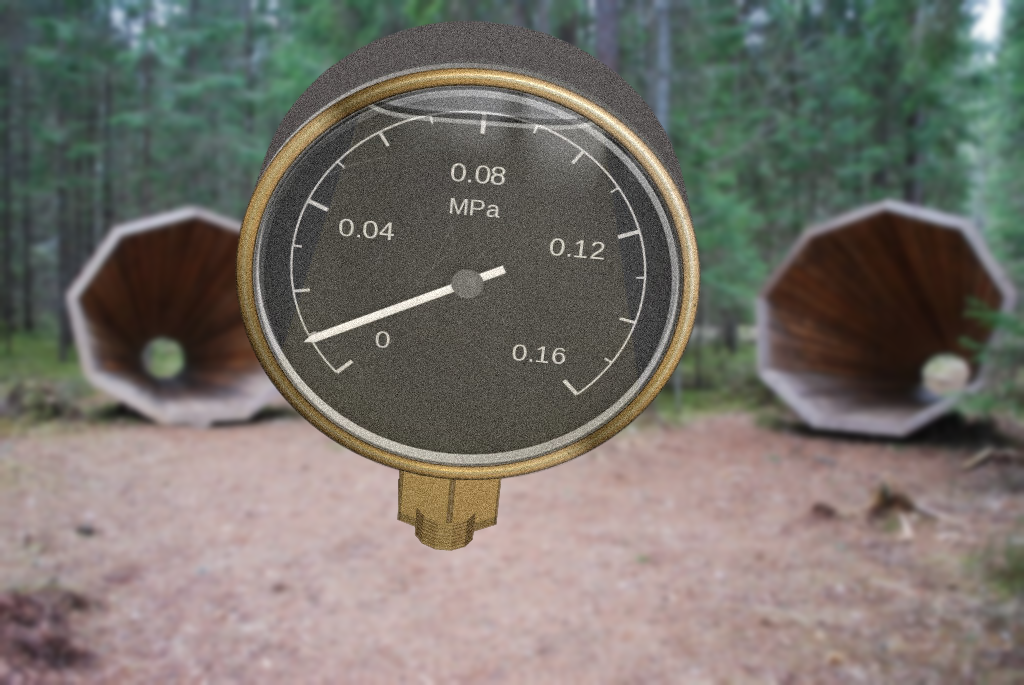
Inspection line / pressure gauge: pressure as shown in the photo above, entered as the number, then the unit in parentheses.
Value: 0.01 (MPa)
